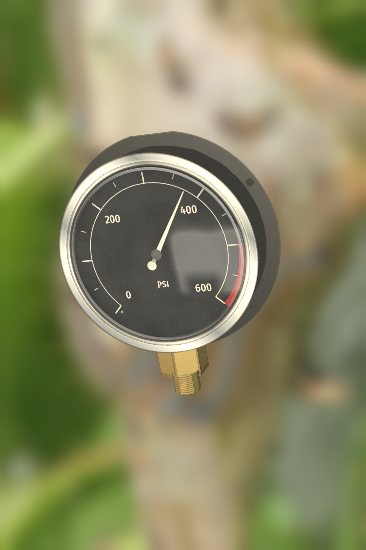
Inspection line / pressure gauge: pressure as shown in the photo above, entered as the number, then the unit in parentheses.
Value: 375 (psi)
